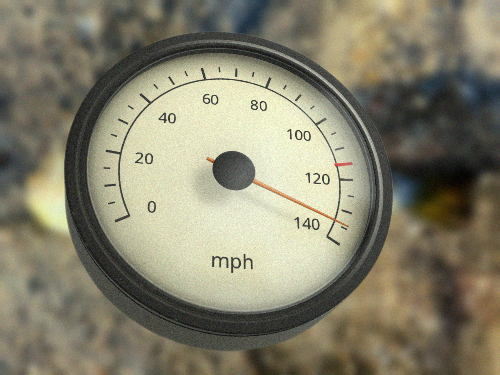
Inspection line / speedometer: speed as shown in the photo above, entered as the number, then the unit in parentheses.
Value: 135 (mph)
